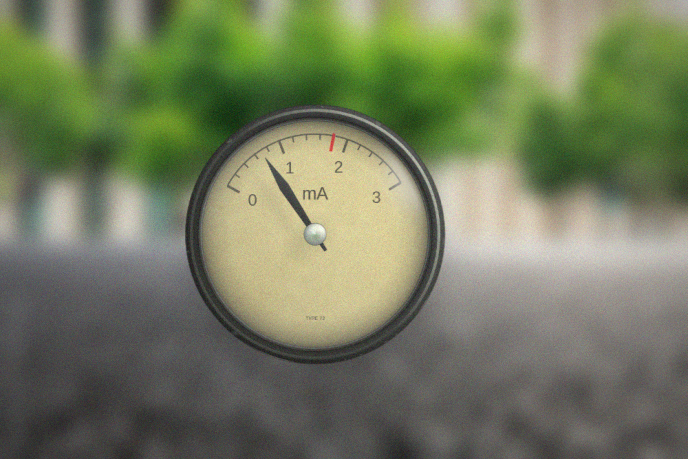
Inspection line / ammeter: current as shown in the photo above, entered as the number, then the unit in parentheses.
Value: 0.7 (mA)
